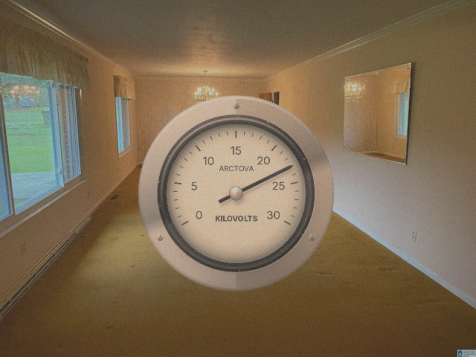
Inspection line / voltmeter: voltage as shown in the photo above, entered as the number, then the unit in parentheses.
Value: 23 (kV)
